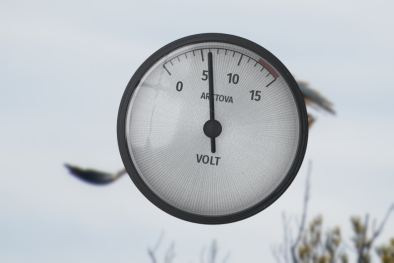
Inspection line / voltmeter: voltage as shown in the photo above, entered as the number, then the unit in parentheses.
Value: 6 (V)
